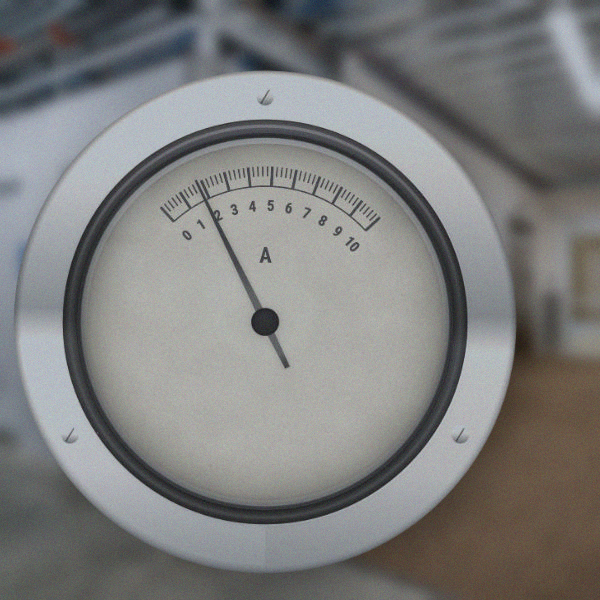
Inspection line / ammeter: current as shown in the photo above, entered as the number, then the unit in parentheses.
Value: 1.8 (A)
